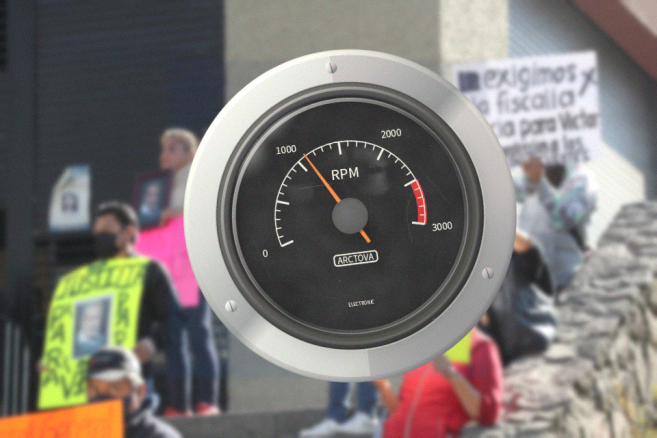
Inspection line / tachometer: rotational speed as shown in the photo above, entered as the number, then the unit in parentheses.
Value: 1100 (rpm)
